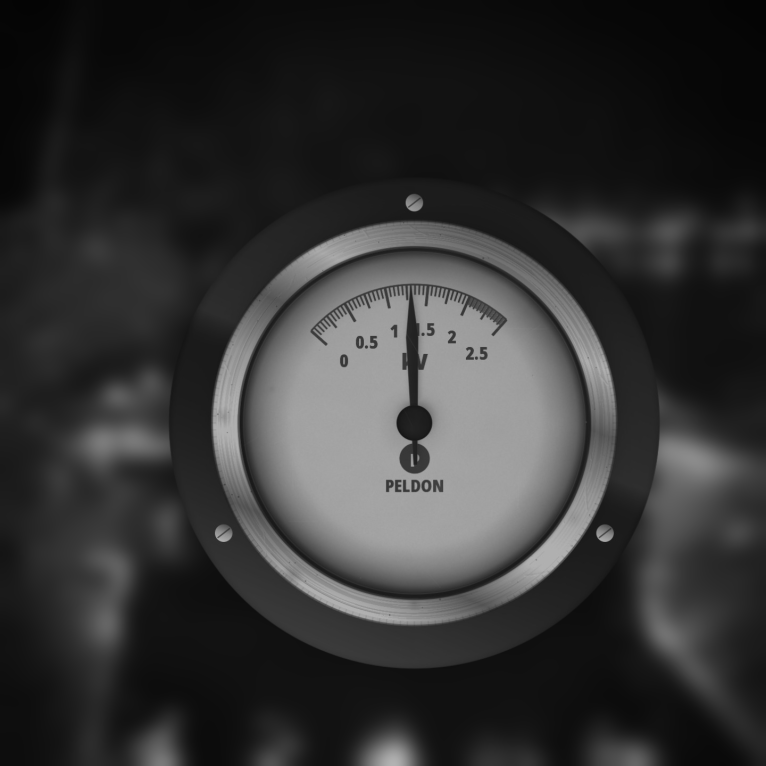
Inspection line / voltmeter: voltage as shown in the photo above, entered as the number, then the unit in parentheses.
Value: 1.3 (kV)
